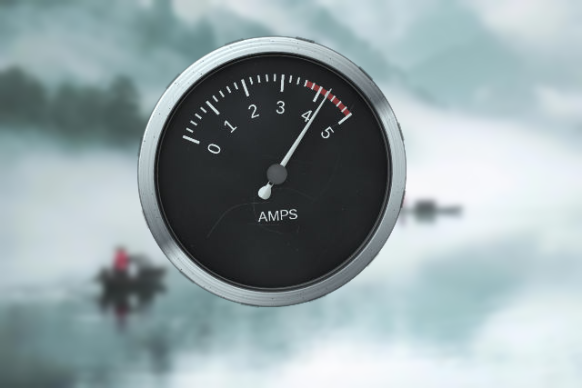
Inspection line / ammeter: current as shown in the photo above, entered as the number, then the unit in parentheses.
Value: 4.2 (A)
